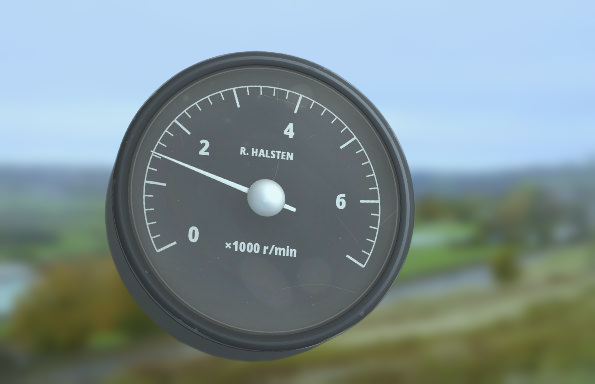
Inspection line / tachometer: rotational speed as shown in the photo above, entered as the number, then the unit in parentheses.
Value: 1400 (rpm)
